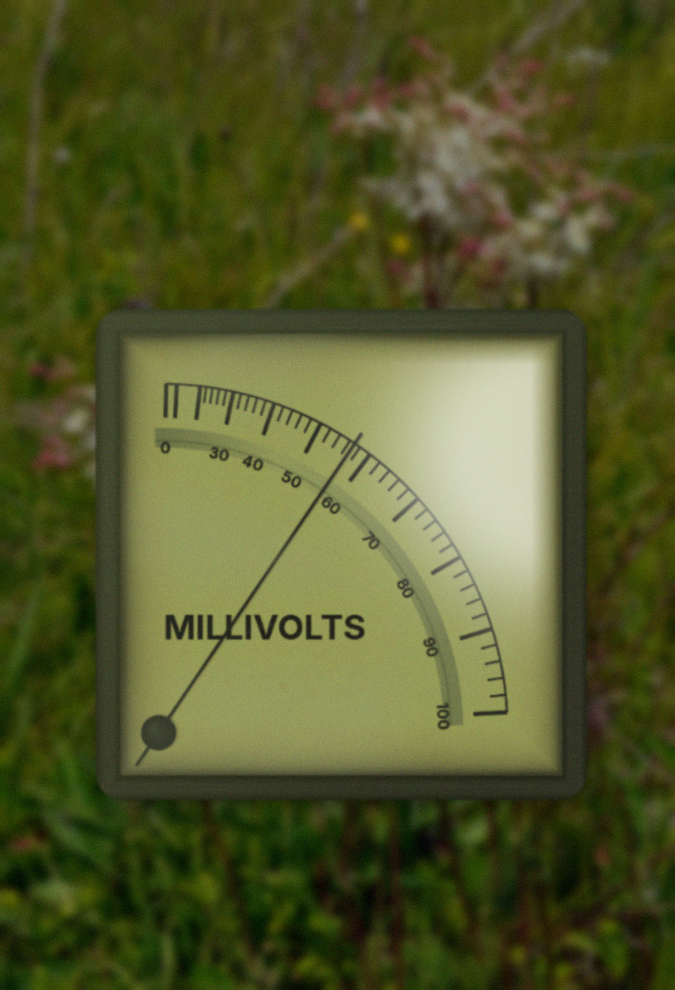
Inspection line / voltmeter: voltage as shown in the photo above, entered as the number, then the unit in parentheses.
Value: 57 (mV)
